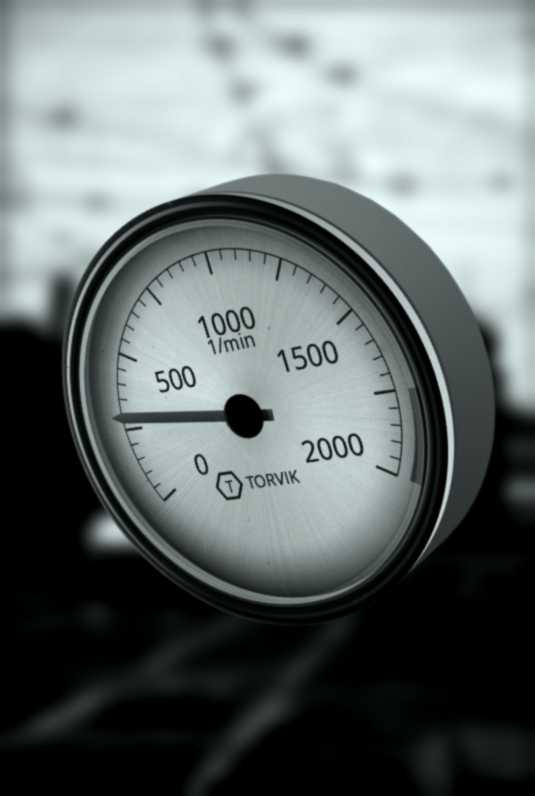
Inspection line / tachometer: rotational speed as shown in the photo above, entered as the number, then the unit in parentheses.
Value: 300 (rpm)
